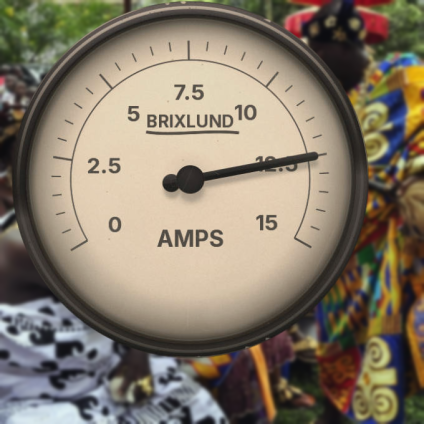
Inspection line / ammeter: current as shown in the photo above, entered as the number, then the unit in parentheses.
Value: 12.5 (A)
